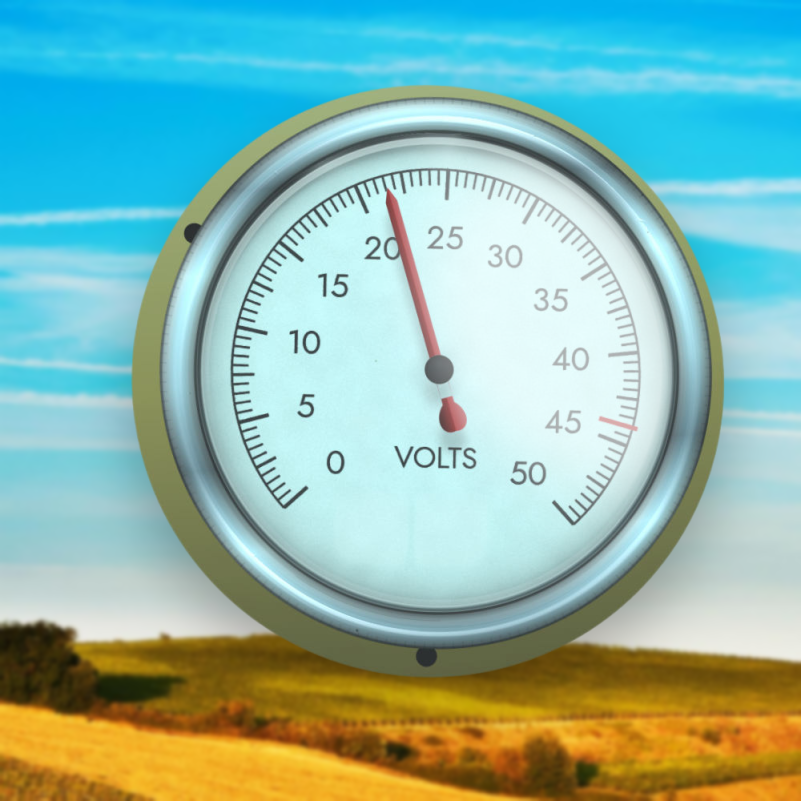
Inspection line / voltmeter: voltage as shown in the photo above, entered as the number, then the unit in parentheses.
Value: 21.5 (V)
